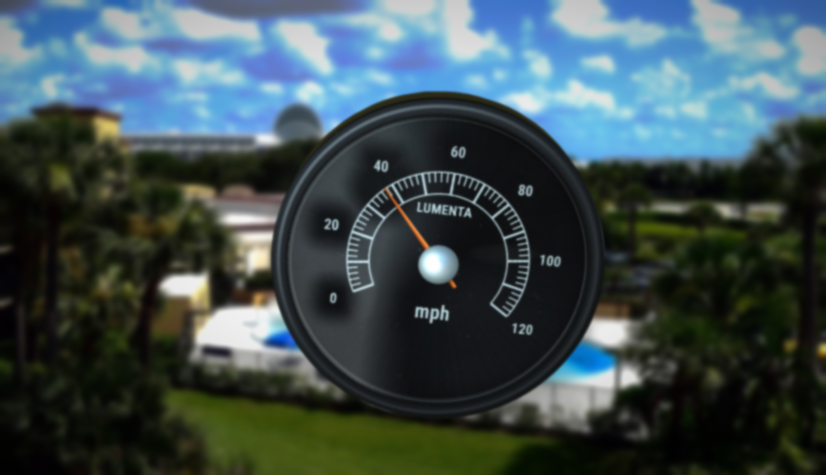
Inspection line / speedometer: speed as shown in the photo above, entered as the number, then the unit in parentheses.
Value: 38 (mph)
